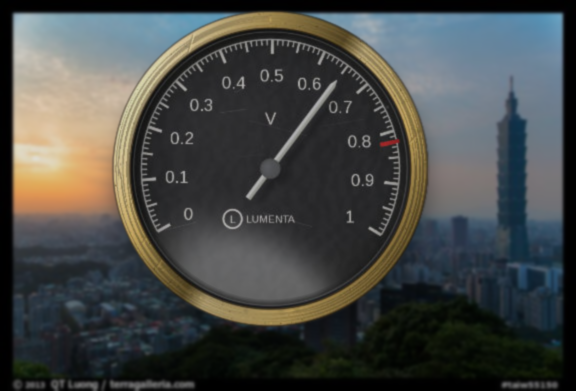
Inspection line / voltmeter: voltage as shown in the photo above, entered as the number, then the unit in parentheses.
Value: 0.65 (V)
